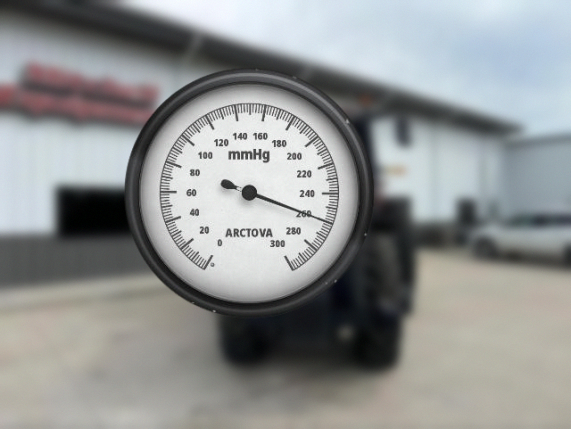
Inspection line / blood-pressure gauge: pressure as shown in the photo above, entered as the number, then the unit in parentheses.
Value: 260 (mmHg)
